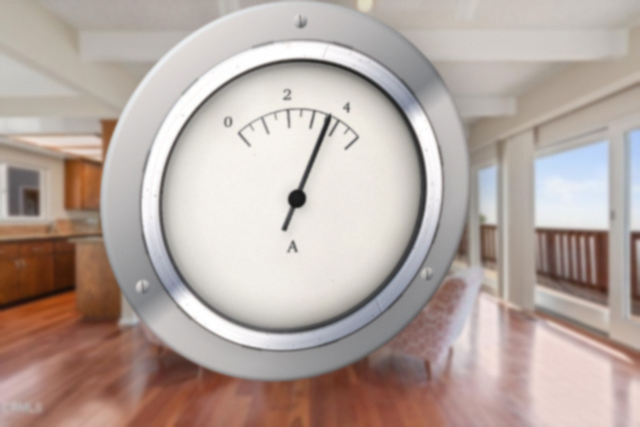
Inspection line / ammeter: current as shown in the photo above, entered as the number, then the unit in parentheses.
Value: 3.5 (A)
